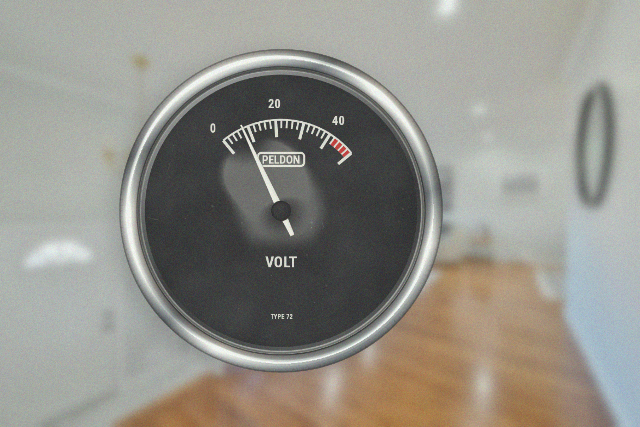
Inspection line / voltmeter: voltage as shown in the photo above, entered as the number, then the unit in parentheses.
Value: 8 (V)
